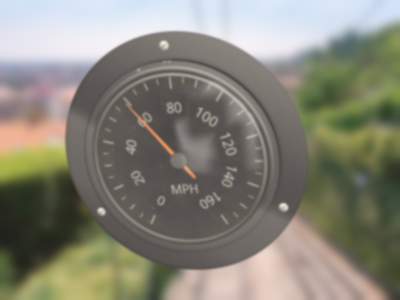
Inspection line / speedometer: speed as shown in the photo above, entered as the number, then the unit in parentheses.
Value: 60 (mph)
